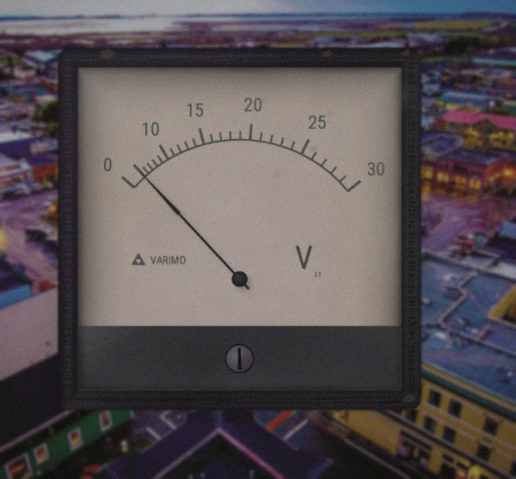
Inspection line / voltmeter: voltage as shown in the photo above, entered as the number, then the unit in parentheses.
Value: 5 (V)
